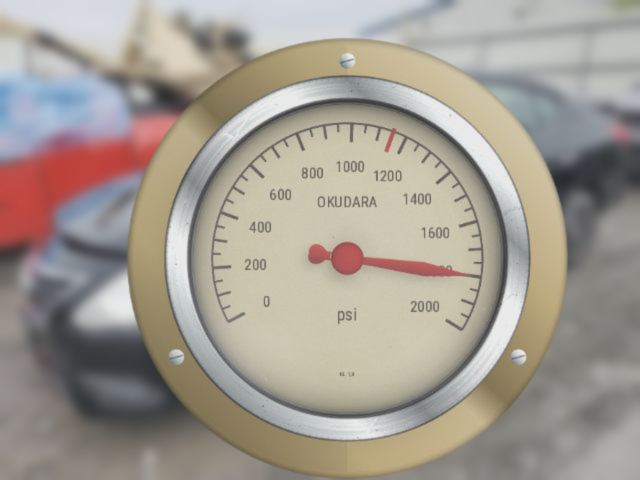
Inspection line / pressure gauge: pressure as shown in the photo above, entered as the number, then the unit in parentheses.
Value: 1800 (psi)
